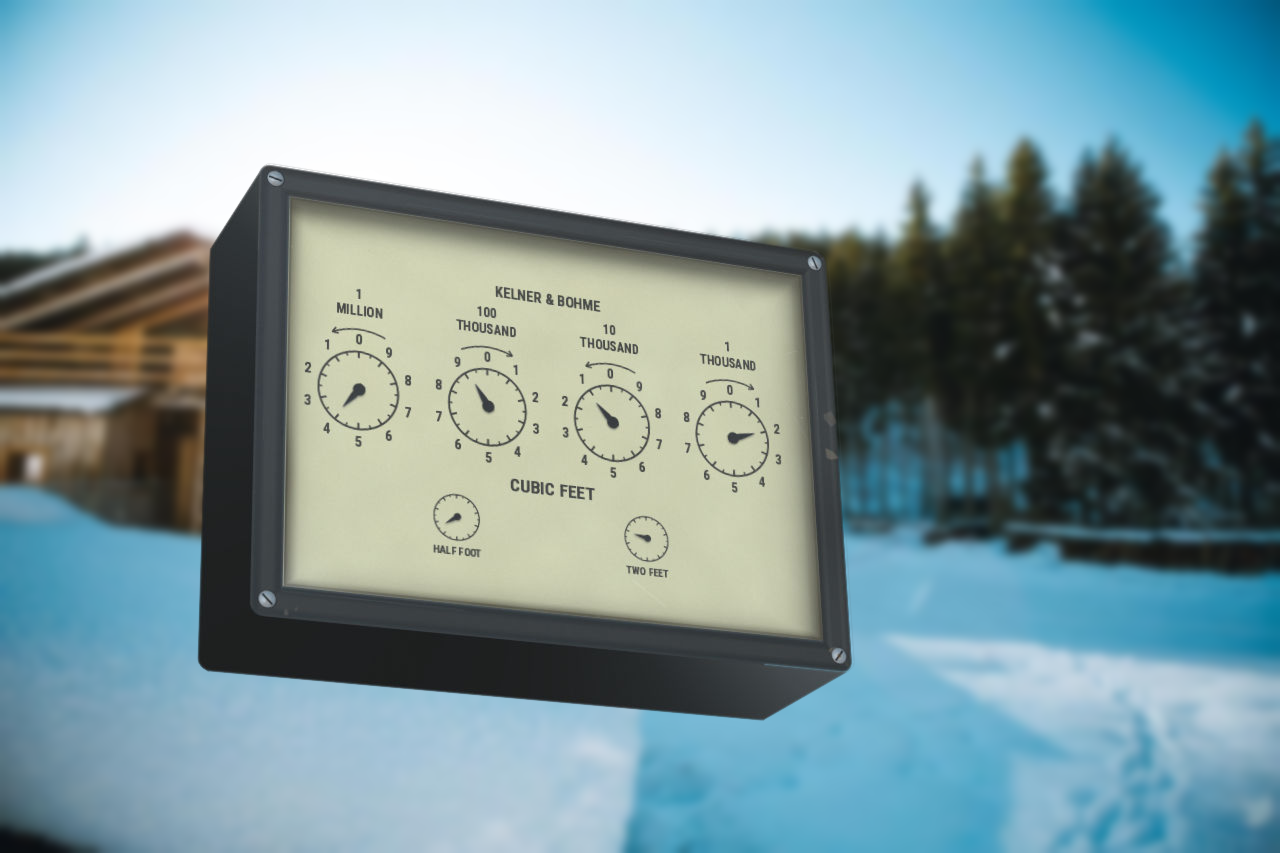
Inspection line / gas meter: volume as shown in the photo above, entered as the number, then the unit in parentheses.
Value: 391200 (ft³)
